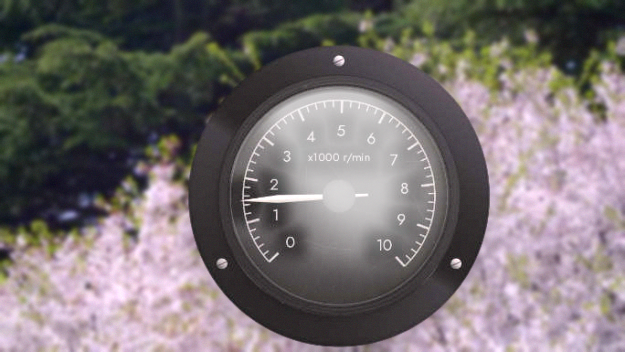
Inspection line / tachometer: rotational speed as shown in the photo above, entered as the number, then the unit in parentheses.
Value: 1500 (rpm)
